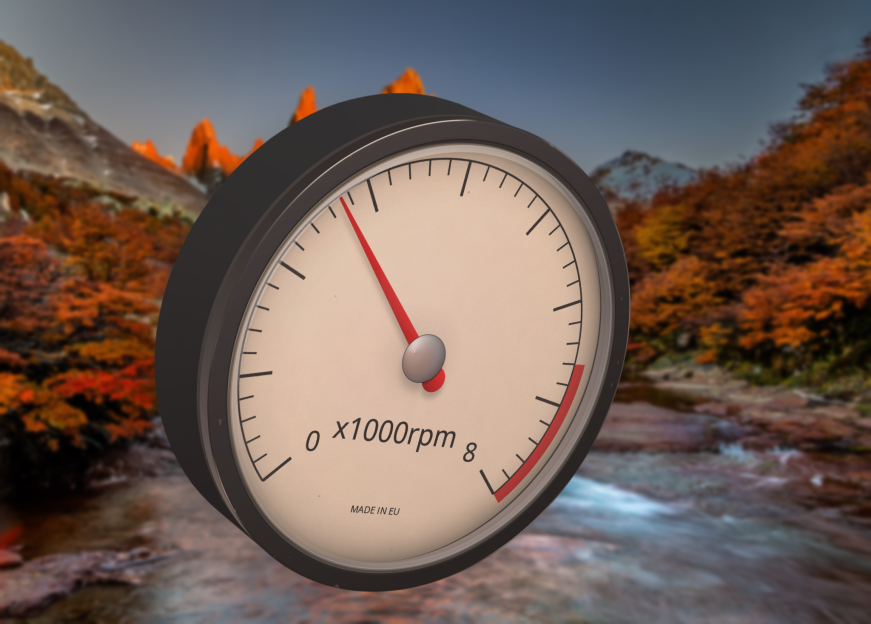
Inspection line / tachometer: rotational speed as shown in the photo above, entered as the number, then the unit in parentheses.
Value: 2700 (rpm)
